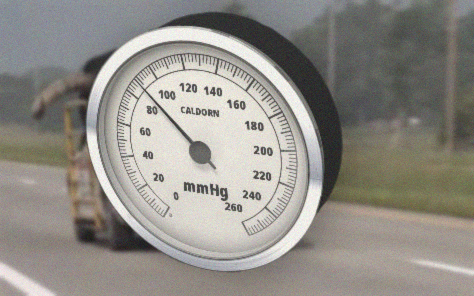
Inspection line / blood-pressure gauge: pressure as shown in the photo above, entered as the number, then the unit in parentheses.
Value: 90 (mmHg)
